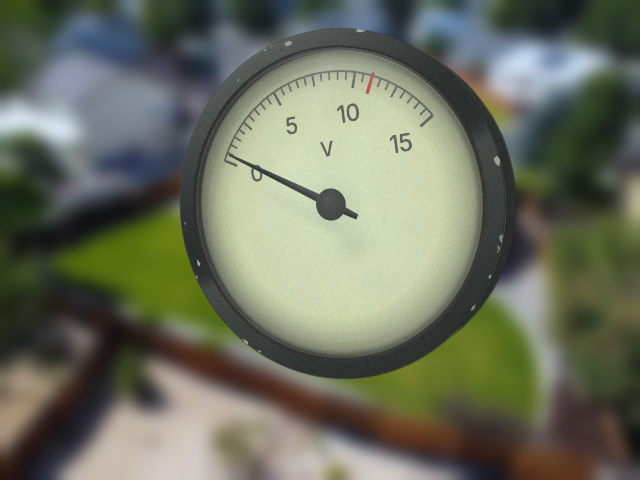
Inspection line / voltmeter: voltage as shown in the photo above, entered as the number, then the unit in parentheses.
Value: 0.5 (V)
